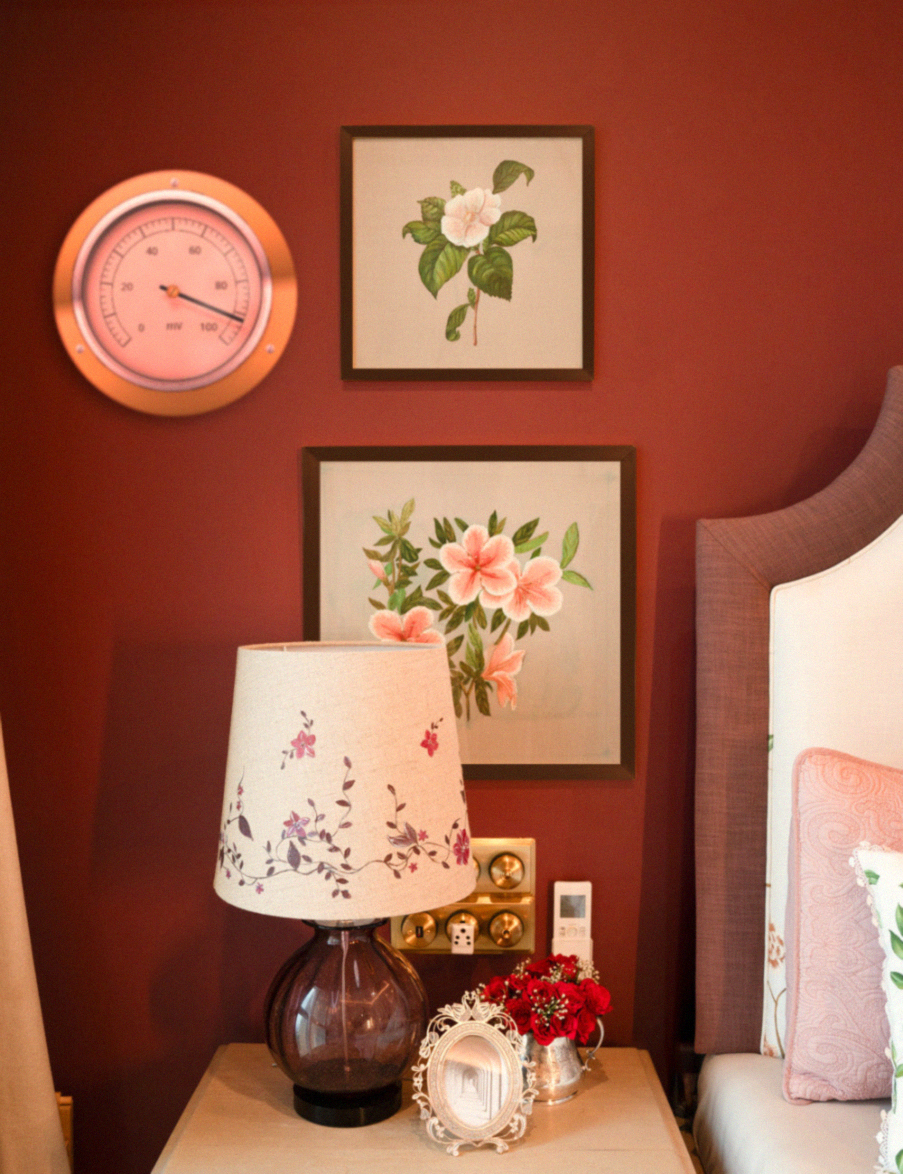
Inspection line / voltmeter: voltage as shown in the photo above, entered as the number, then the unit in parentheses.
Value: 92 (mV)
